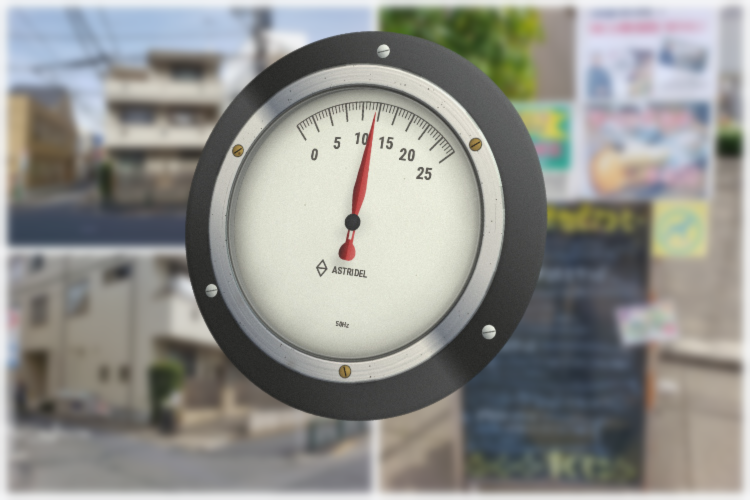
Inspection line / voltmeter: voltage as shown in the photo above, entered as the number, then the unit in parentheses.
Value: 12.5 (V)
